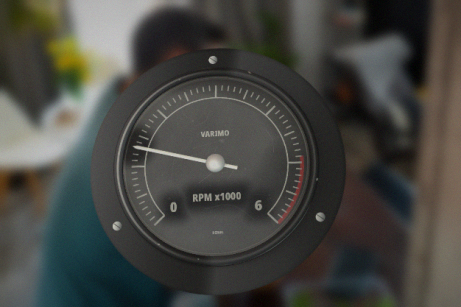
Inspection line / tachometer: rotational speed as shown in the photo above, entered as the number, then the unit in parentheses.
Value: 1300 (rpm)
